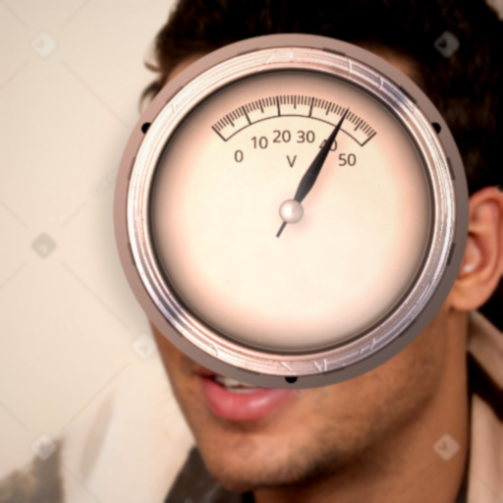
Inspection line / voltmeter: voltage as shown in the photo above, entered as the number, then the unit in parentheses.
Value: 40 (V)
